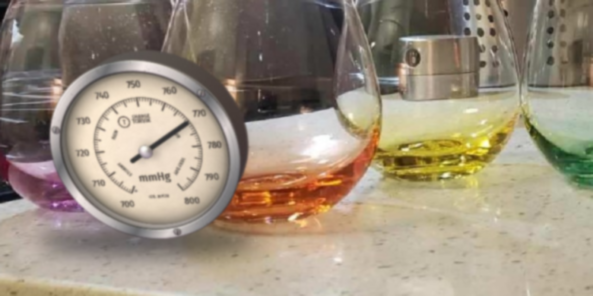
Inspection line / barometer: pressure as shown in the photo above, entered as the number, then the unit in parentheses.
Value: 770 (mmHg)
